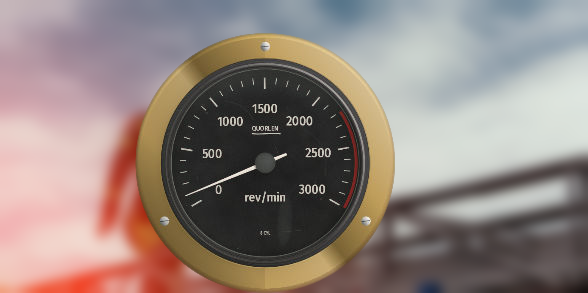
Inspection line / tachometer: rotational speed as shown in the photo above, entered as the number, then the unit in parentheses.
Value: 100 (rpm)
